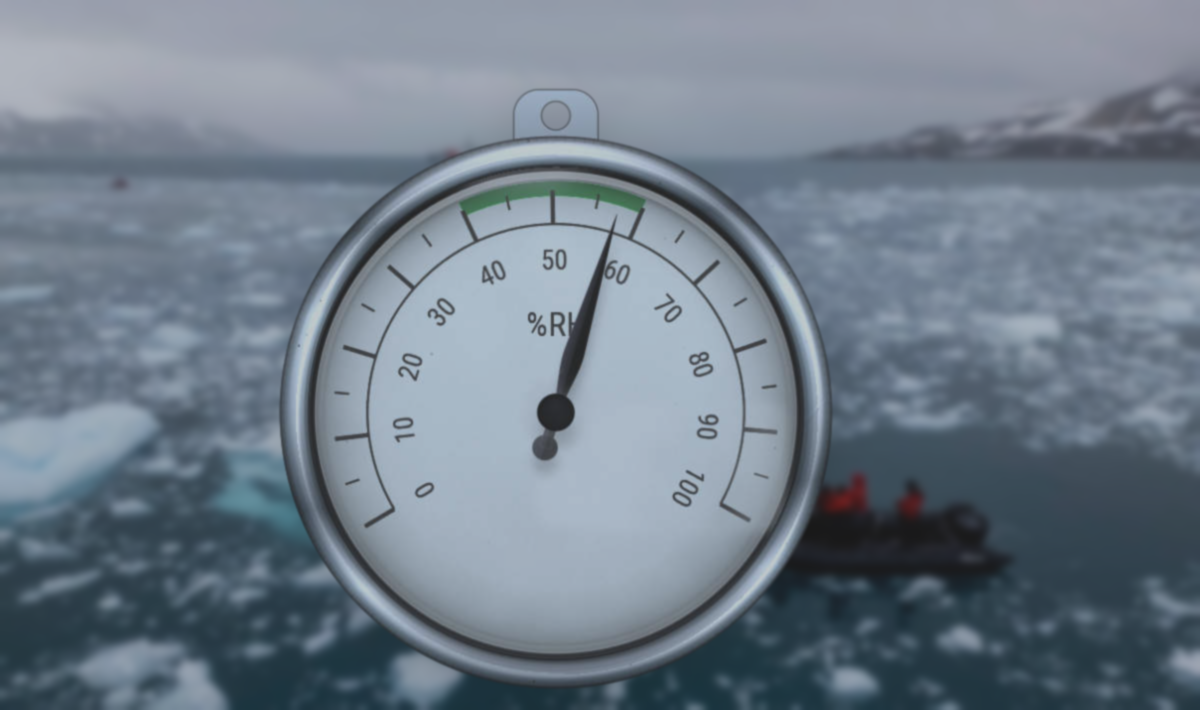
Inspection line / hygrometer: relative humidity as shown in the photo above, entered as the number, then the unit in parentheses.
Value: 57.5 (%)
